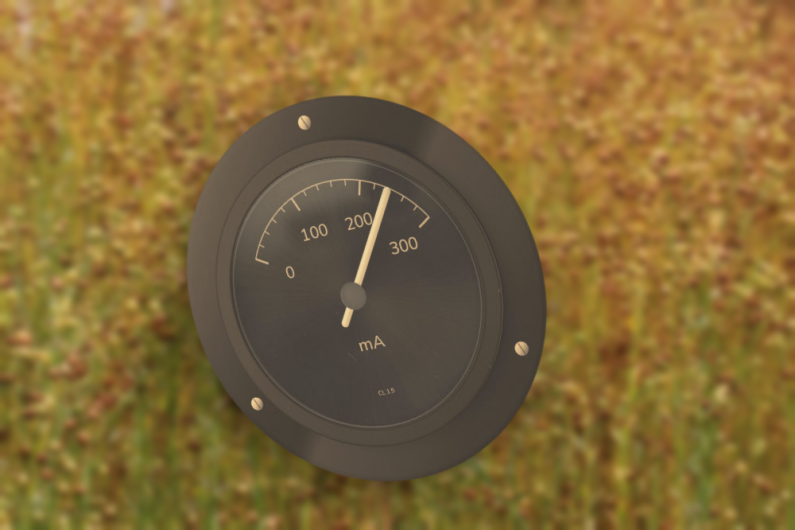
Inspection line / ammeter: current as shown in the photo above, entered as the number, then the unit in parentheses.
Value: 240 (mA)
